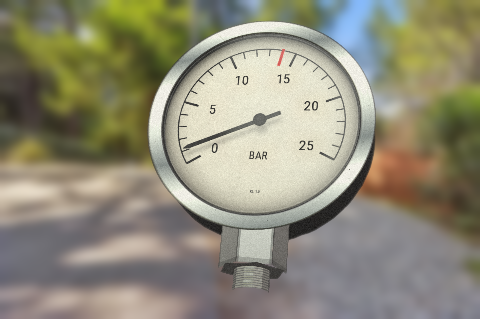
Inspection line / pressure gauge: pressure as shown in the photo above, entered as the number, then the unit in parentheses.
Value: 1 (bar)
